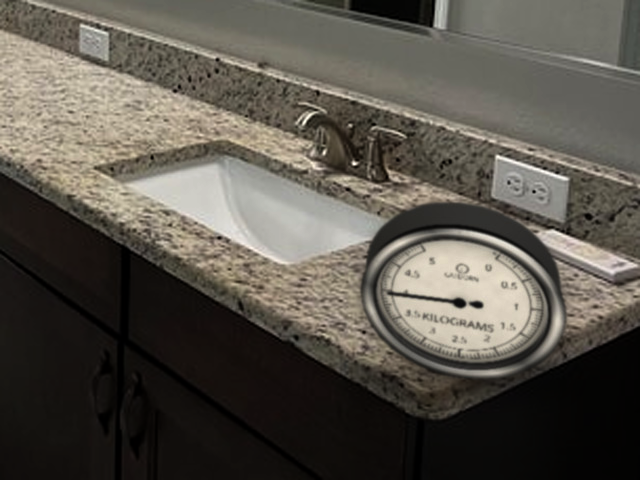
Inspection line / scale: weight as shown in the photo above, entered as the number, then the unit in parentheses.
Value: 4 (kg)
